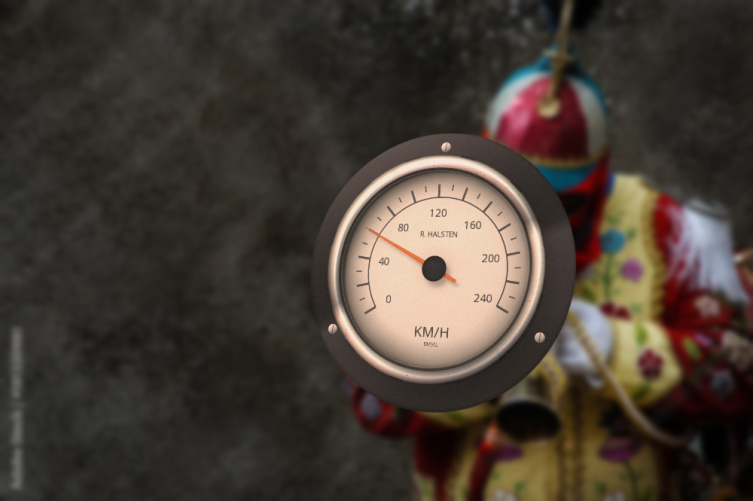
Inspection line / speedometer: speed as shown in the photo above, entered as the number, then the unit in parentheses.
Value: 60 (km/h)
